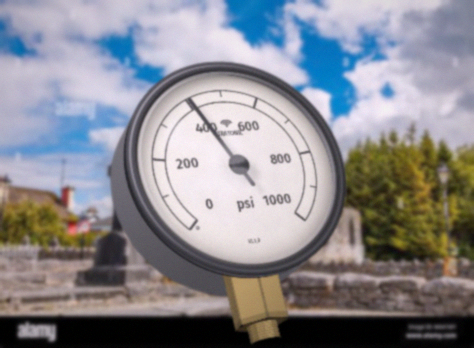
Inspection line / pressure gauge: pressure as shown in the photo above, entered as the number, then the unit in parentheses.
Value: 400 (psi)
